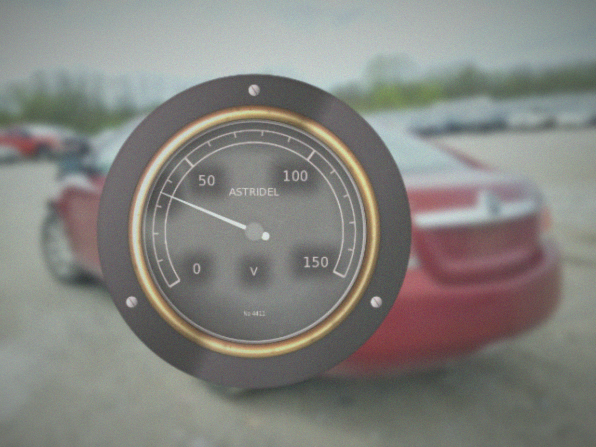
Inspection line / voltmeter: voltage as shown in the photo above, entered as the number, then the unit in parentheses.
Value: 35 (V)
